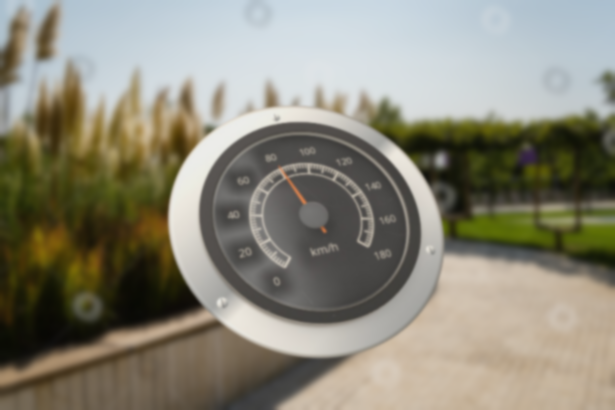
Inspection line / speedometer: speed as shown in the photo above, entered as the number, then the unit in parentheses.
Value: 80 (km/h)
